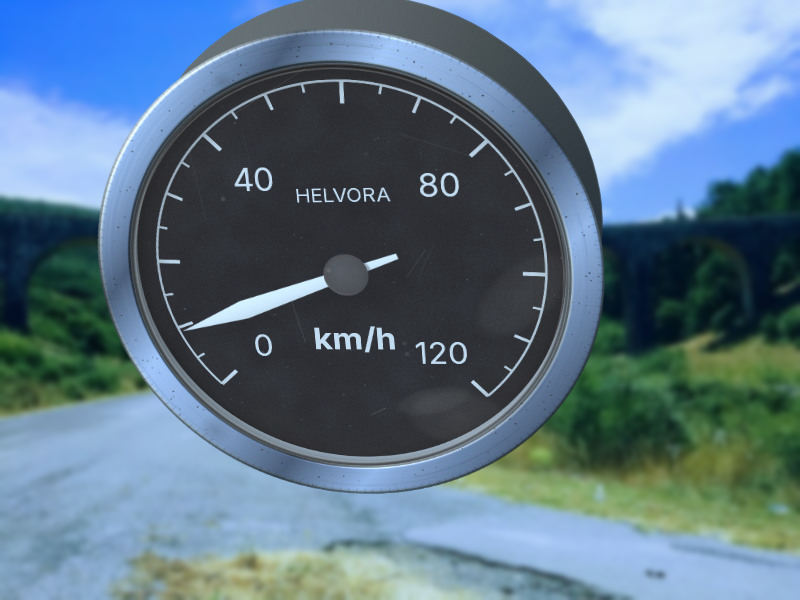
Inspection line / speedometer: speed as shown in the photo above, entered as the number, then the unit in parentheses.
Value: 10 (km/h)
